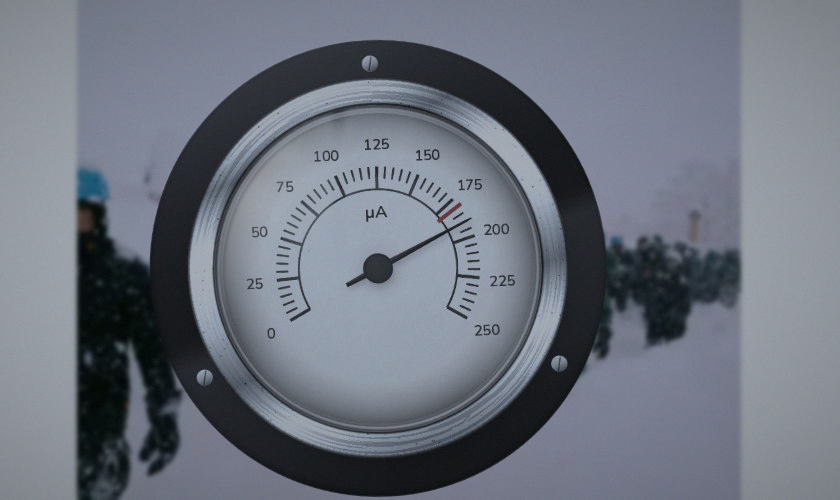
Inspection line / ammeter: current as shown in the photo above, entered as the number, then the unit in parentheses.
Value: 190 (µA)
